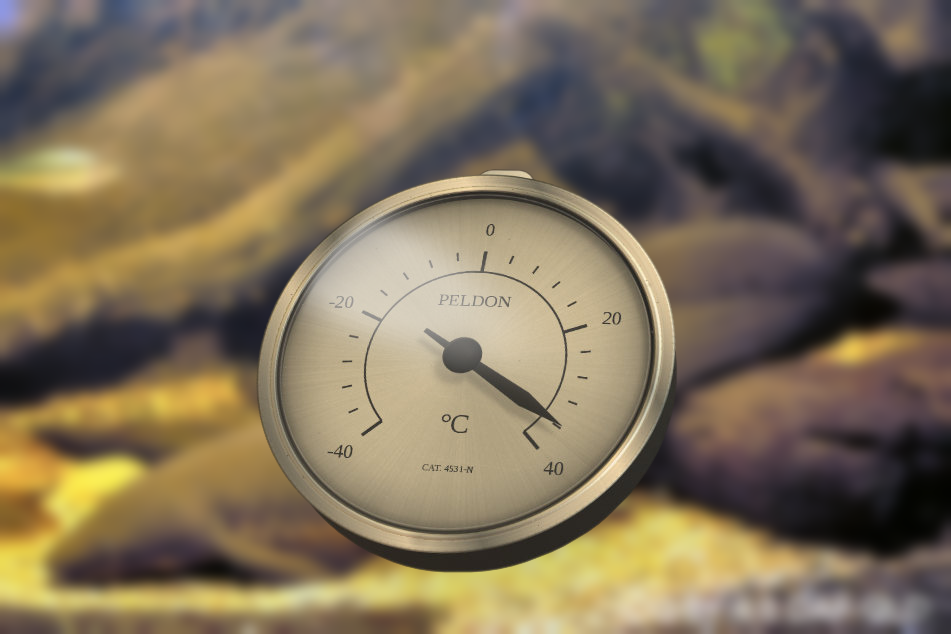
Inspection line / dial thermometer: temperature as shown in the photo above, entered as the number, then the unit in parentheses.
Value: 36 (°C)
